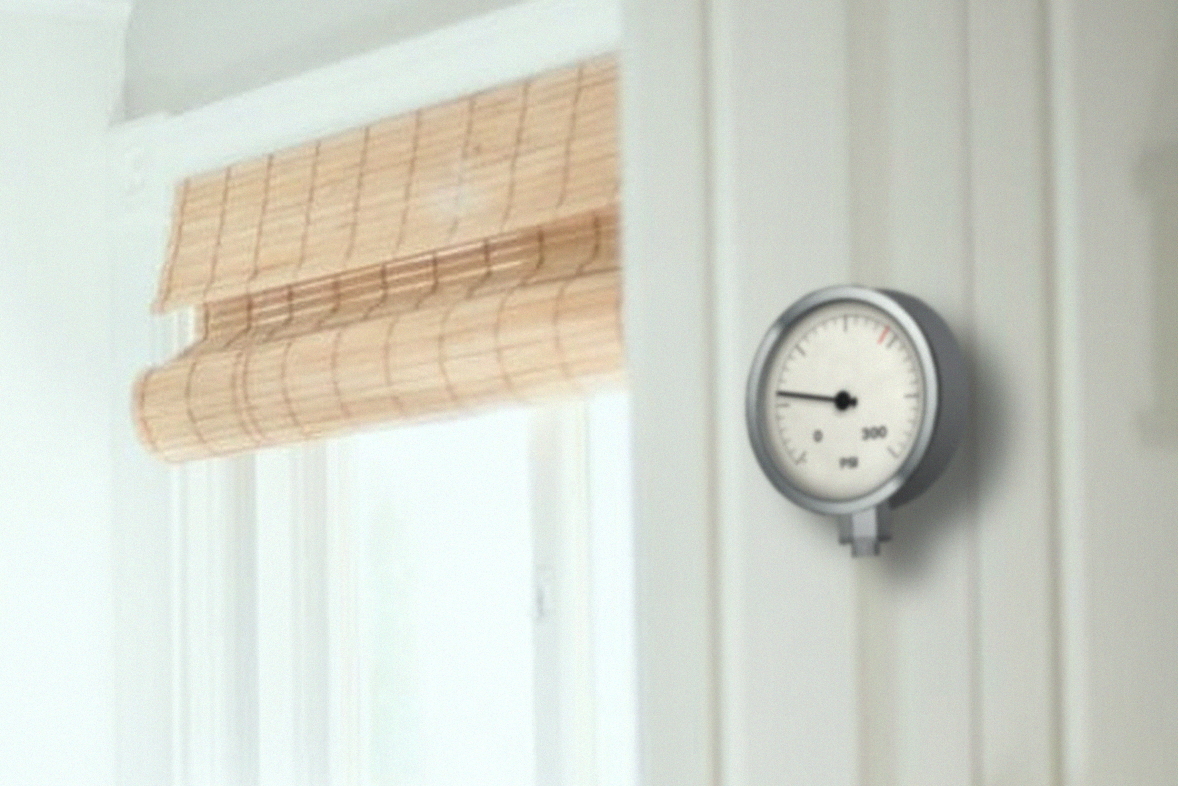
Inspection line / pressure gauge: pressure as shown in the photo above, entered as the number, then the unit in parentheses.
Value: 60 (psi)
